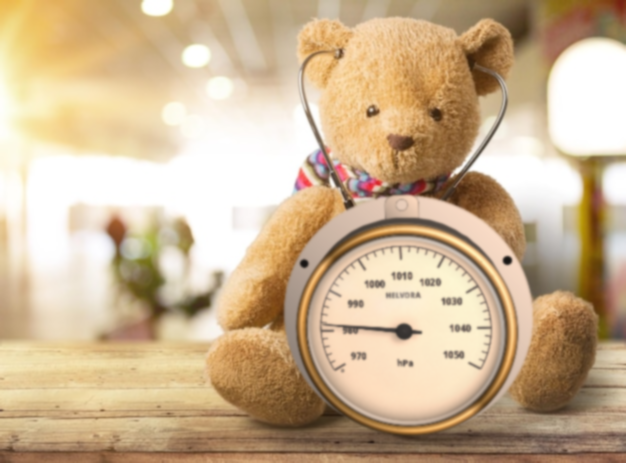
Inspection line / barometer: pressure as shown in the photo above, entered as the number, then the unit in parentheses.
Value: 982 (hPa)
